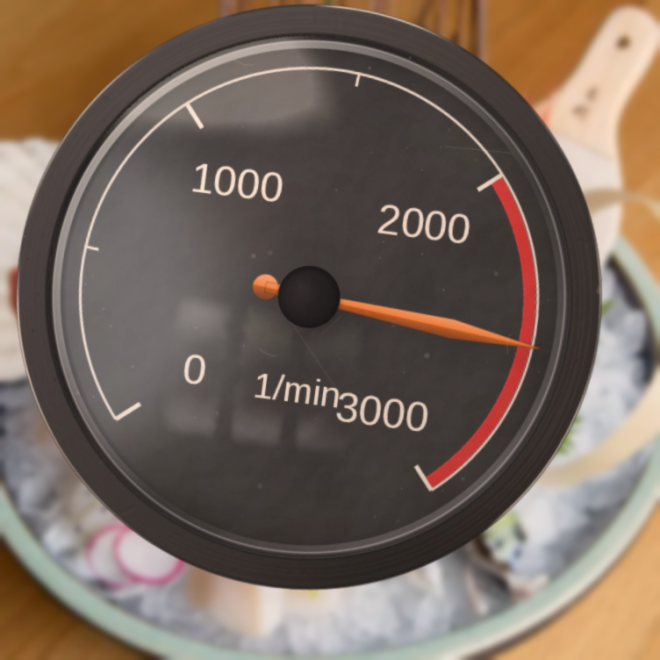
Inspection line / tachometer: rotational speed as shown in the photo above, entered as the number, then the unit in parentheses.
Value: 2500 (rpm)
